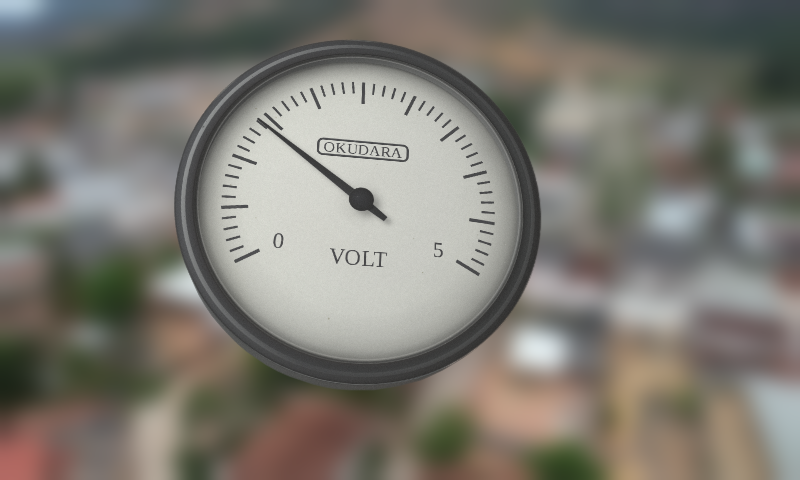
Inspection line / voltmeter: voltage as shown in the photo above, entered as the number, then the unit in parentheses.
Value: 1.4 (V)
